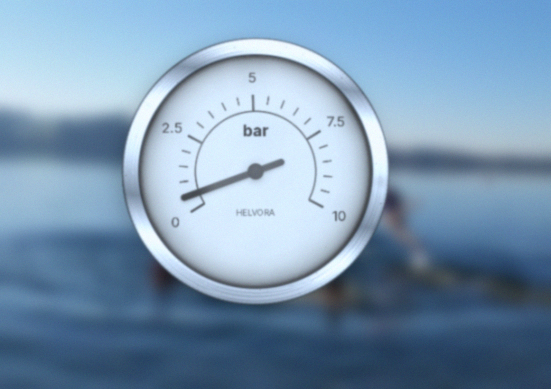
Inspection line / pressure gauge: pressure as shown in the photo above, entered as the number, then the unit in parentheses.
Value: 0.5 (bar)
